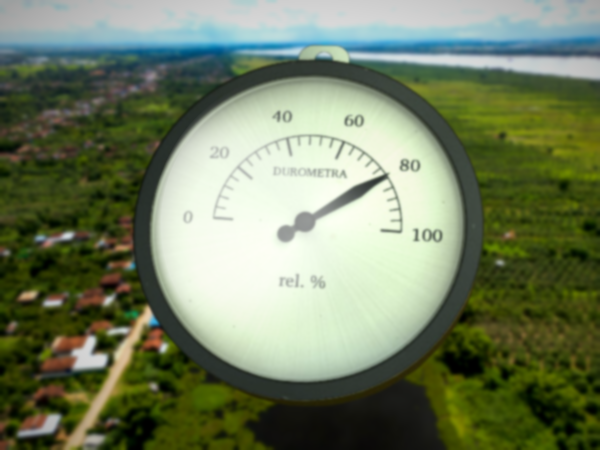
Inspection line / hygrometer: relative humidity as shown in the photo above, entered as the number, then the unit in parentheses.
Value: 80 (%)
